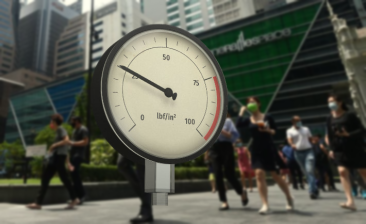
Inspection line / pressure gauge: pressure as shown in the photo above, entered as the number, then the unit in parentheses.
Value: 25 (psi)
